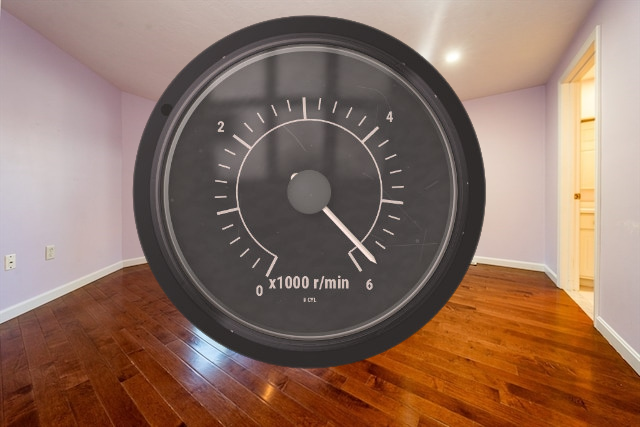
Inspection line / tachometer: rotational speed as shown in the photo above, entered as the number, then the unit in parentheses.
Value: 5800 (rpm)
